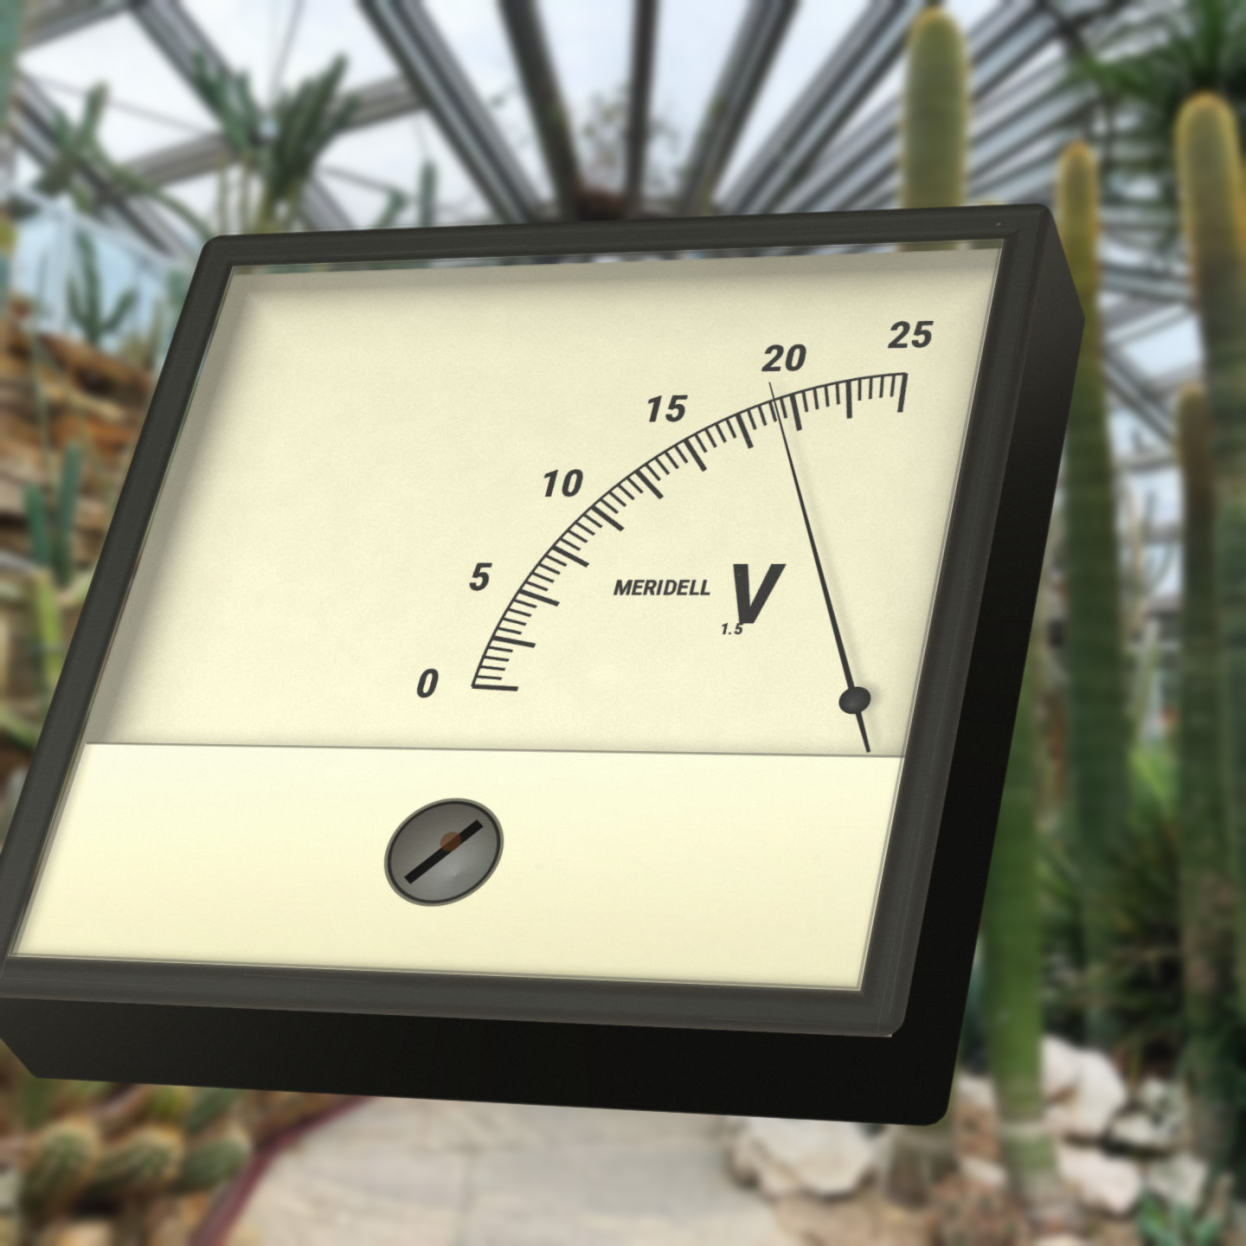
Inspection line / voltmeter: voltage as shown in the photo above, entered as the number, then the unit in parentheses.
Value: 19.25 (V)
